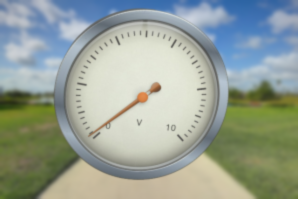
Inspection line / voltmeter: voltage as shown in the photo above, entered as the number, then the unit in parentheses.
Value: 0.2 (V)
